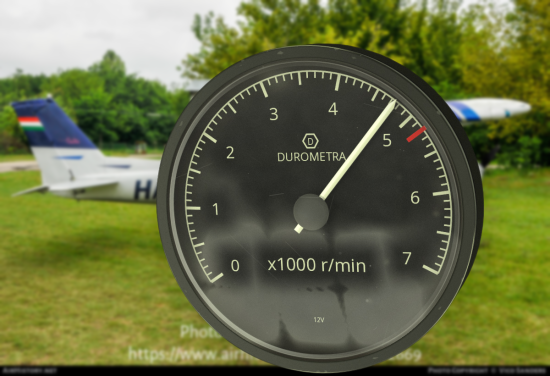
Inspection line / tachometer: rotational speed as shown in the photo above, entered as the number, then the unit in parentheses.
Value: 4750 (rpm)
